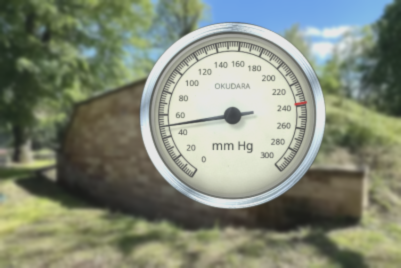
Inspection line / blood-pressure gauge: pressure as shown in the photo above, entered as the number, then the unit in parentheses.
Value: 50 (mmHg)
